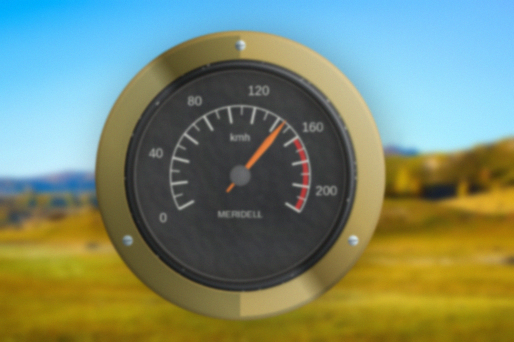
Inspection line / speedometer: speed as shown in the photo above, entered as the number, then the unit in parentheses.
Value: 145 (km/h)
